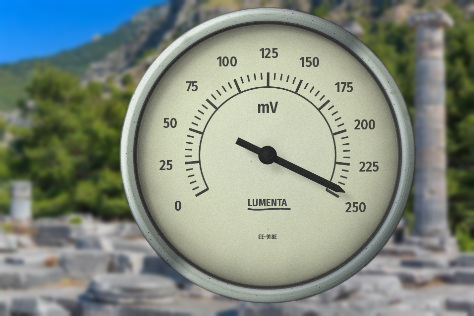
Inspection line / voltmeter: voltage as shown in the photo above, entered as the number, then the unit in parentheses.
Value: 245 (mV)
